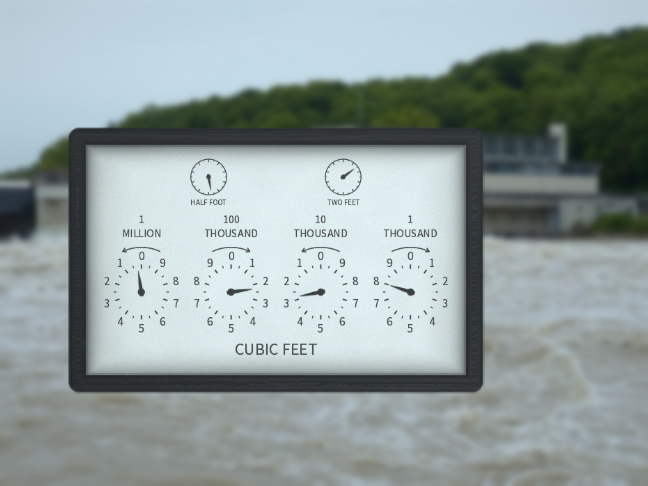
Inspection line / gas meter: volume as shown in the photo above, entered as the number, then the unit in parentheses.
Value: 22800 (ft³)
